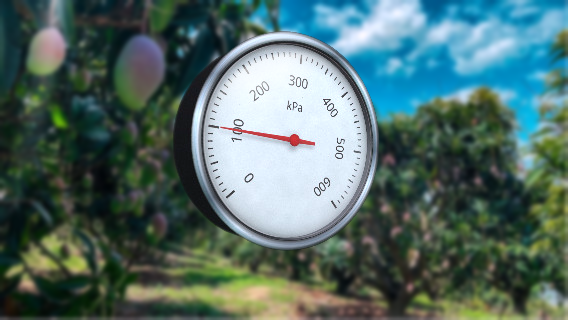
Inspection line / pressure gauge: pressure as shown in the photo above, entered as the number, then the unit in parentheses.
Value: 100 (kPa)
